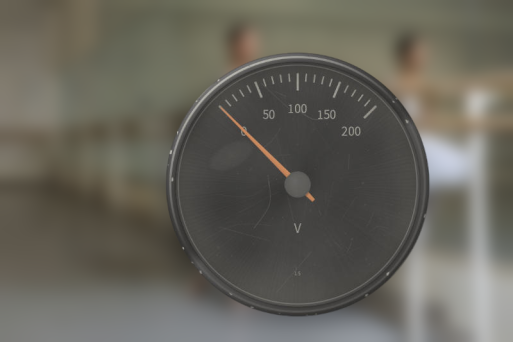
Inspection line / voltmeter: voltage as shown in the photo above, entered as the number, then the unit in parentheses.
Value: 0 (V)
